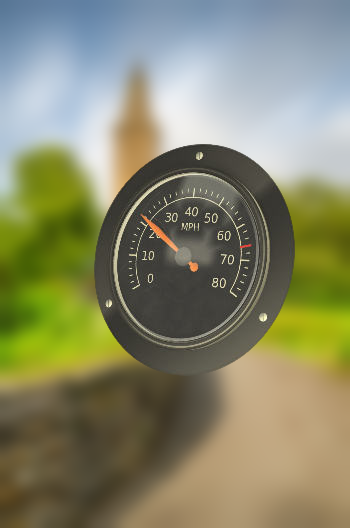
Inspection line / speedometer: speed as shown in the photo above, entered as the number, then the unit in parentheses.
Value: 22 (mph)
